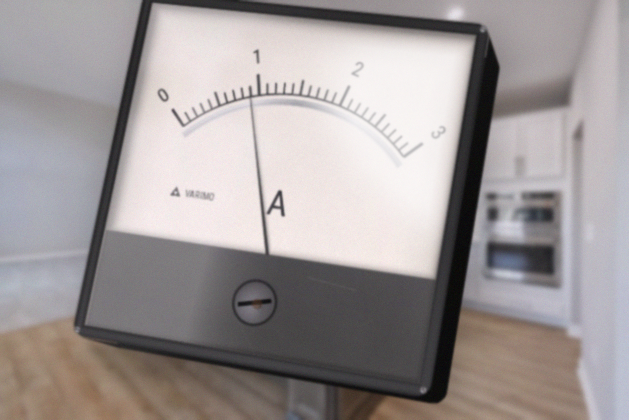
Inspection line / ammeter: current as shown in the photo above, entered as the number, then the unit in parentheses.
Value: 0.9 (A)
